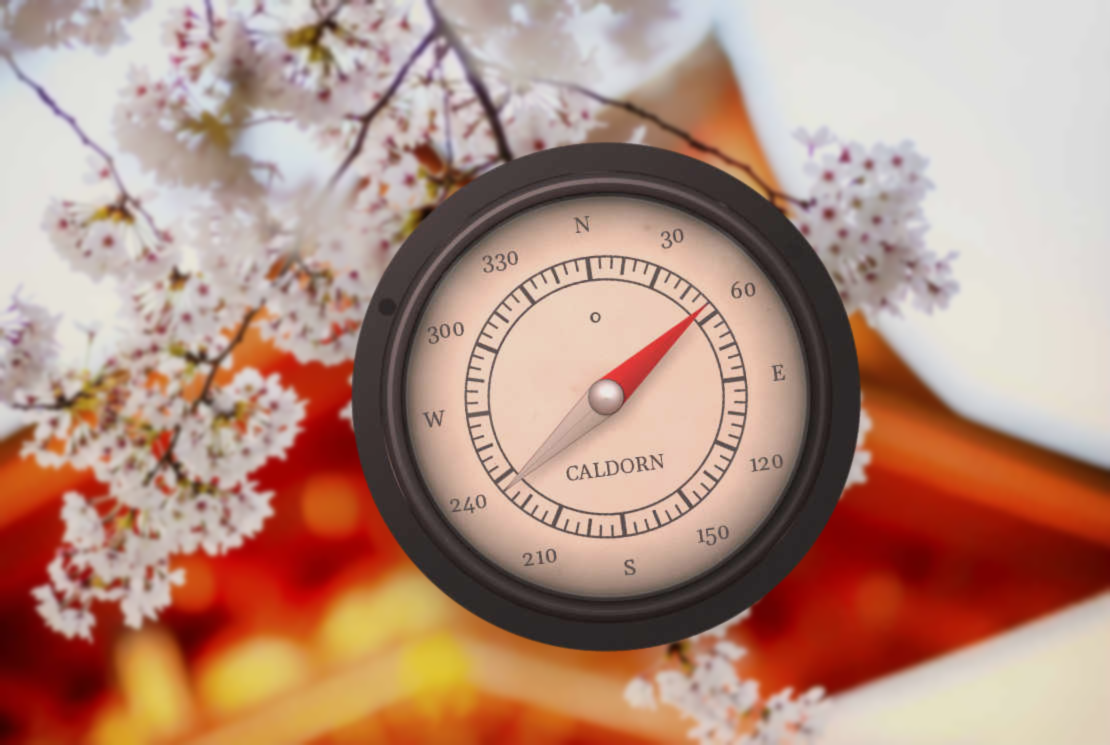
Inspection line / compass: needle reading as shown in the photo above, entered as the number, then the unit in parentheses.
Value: 55 (°)
